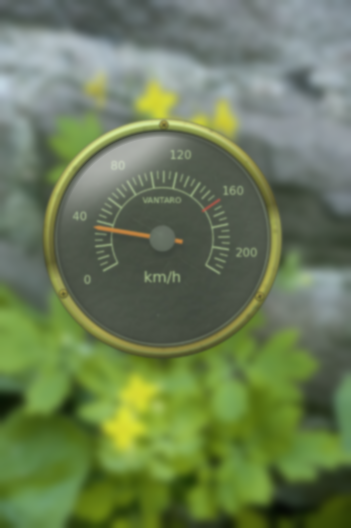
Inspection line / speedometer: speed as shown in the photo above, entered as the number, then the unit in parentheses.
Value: 35 (km/h)
